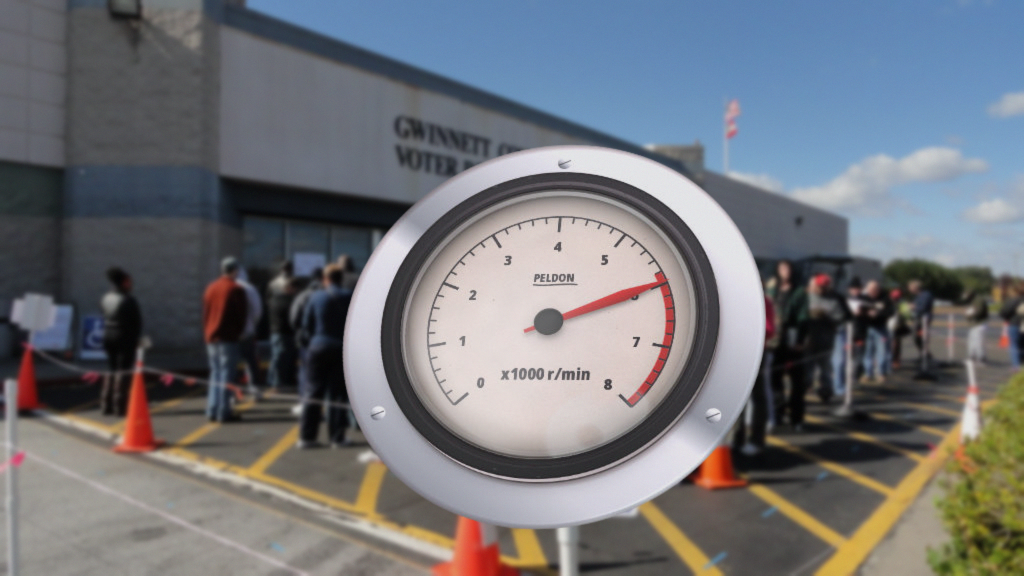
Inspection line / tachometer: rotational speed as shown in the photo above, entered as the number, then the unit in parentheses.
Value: 6000 (rpm)
